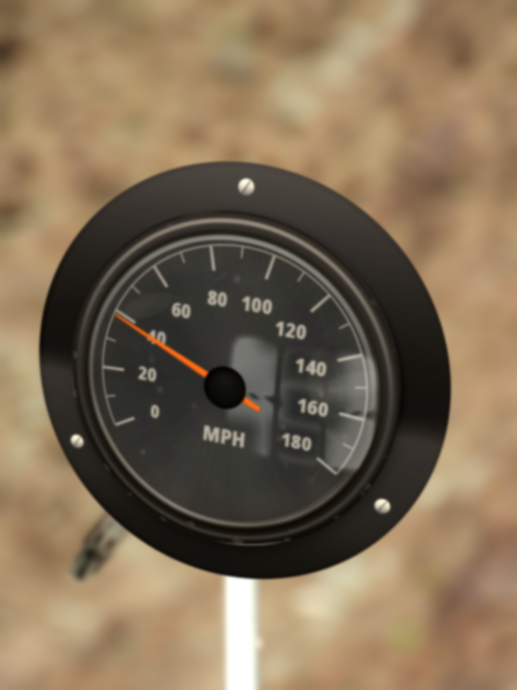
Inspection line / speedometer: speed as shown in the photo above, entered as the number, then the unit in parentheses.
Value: 40 (mph)
